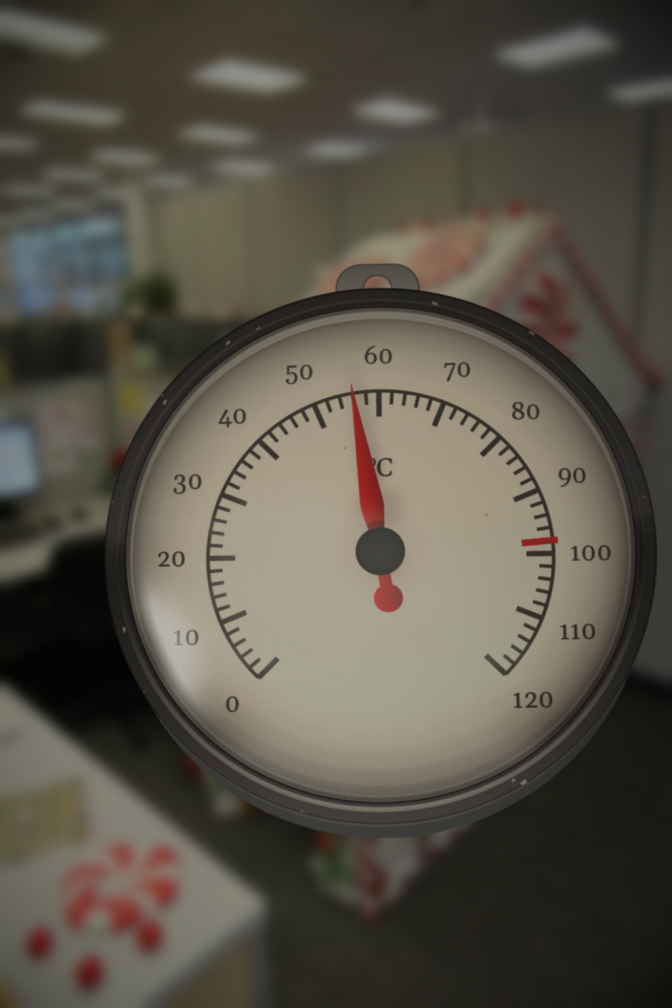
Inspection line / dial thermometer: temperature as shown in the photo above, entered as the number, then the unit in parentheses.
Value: 56 (°C)
